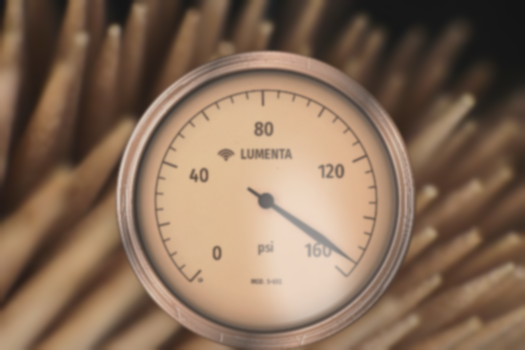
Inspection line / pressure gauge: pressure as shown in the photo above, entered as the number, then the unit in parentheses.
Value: 155 (psi)
